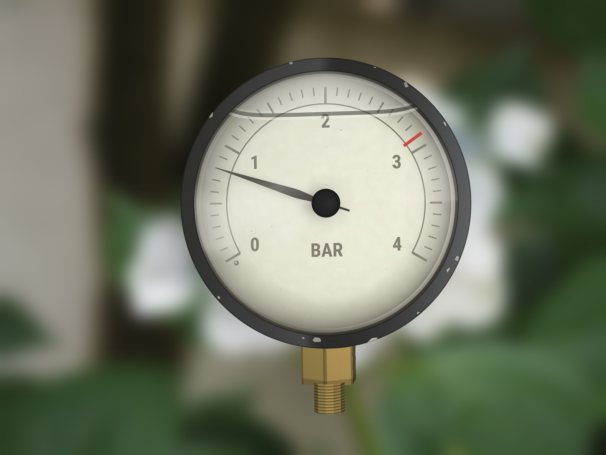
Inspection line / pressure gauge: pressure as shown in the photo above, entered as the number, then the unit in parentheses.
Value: 0.8 (bar)
